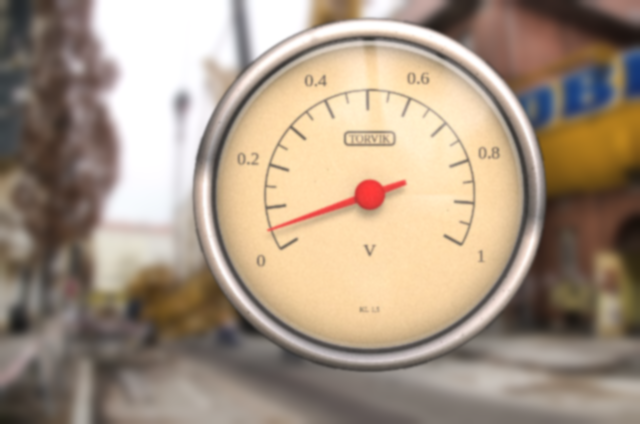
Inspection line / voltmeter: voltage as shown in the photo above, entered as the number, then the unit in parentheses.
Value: 0.05 (V)
